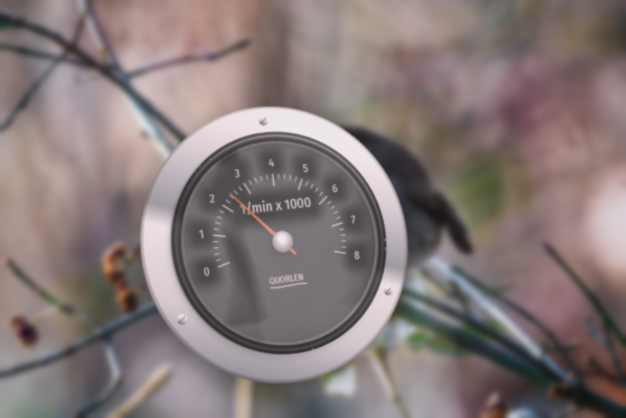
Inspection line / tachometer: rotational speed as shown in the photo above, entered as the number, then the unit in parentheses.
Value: 2400 (rpm)
